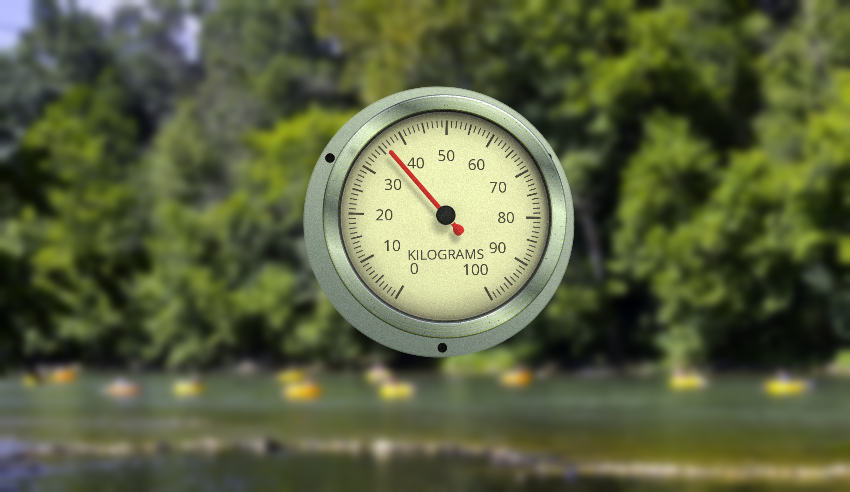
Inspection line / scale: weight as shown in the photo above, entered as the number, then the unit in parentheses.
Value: 36 (kg)
